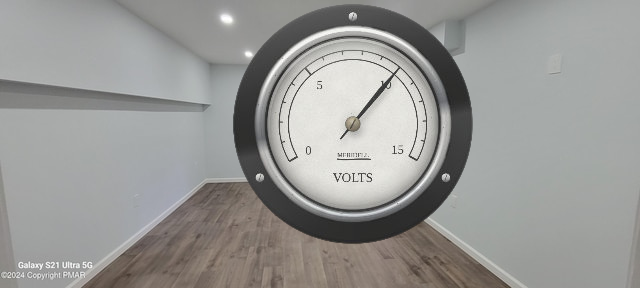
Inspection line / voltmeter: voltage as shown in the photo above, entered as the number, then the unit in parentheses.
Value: 10 (V)
